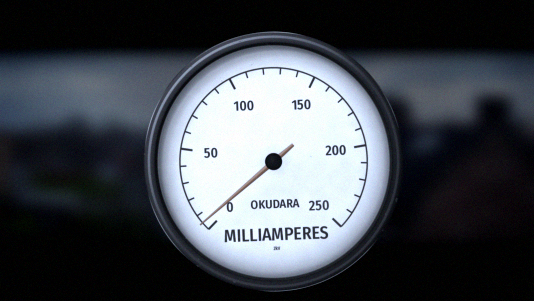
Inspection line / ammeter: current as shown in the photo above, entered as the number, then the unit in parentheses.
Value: 5 (mA)
